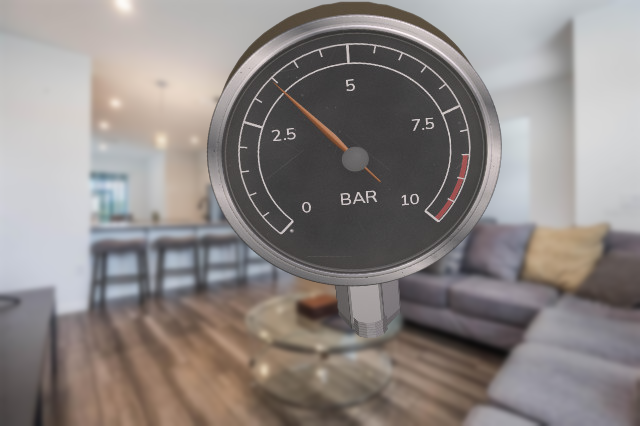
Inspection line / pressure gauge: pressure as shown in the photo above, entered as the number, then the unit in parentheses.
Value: 3.5 (bar)
